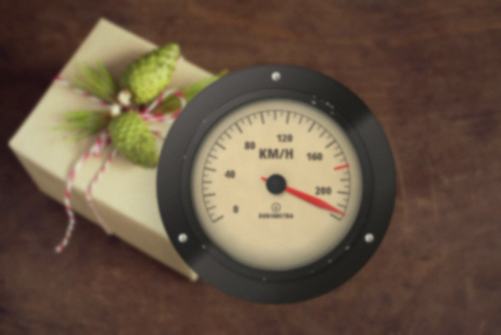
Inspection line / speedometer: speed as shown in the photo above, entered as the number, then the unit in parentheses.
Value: 215 (km/h)
